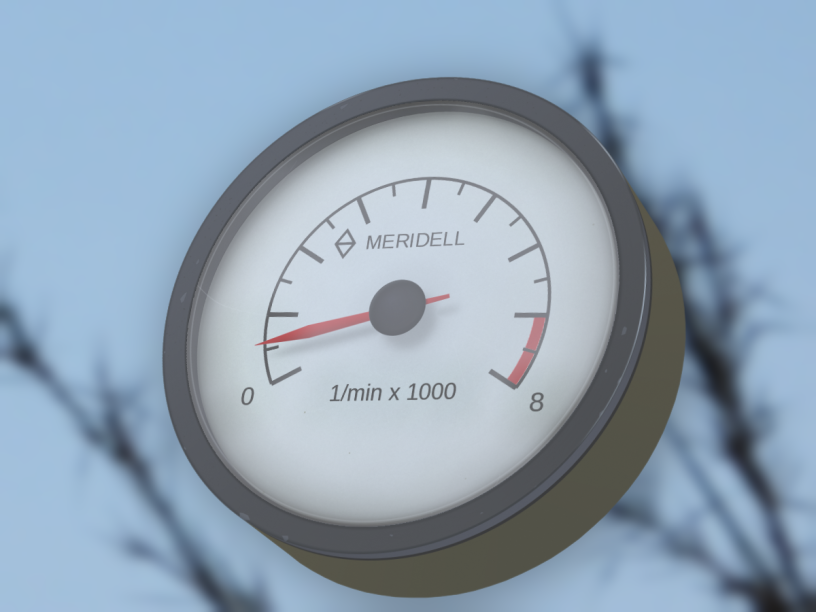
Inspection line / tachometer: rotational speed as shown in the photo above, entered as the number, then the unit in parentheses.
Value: 500 (rpm)
